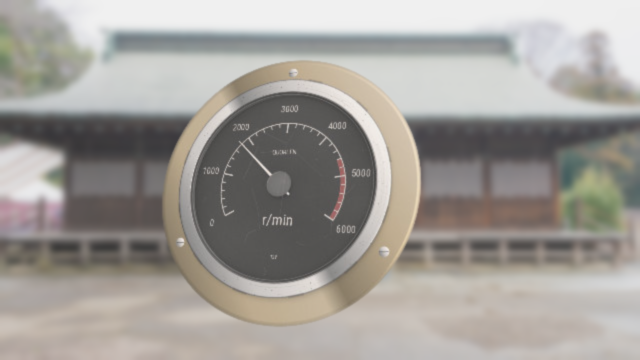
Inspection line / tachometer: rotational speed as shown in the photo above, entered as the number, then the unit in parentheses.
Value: 1800 (rpm)
